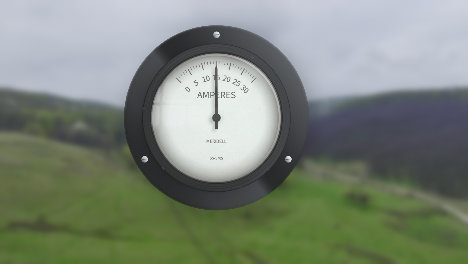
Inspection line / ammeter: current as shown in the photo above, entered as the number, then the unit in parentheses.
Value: 15 (A)
